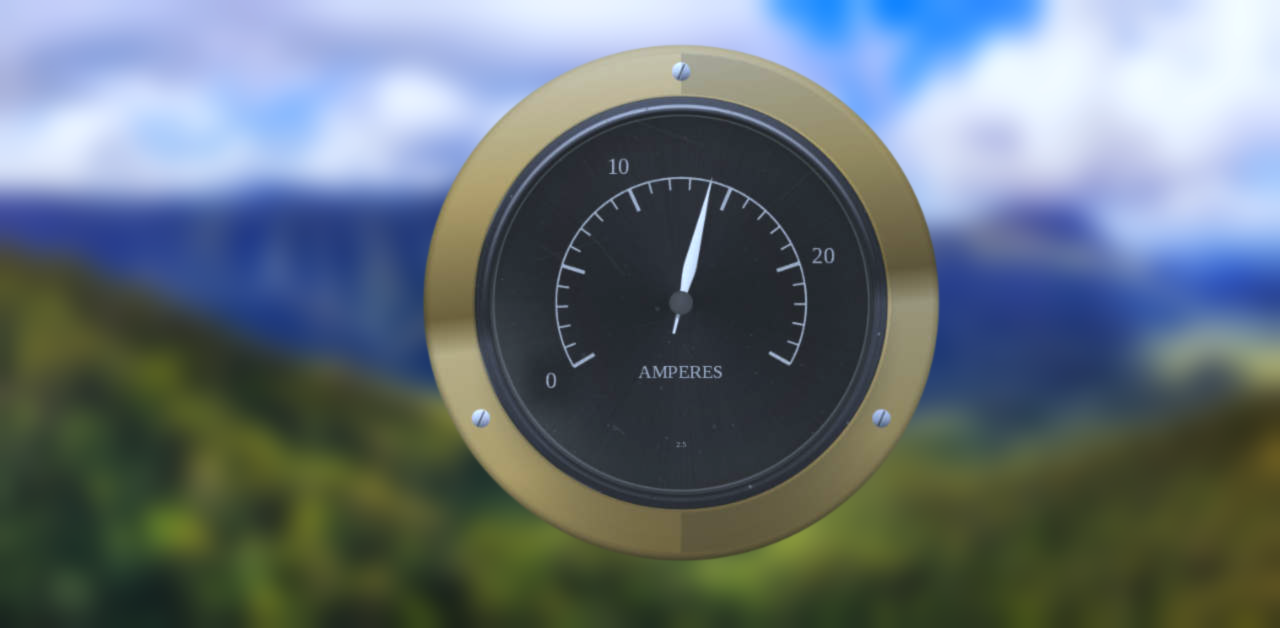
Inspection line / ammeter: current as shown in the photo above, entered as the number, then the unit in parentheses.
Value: 14 (A)
